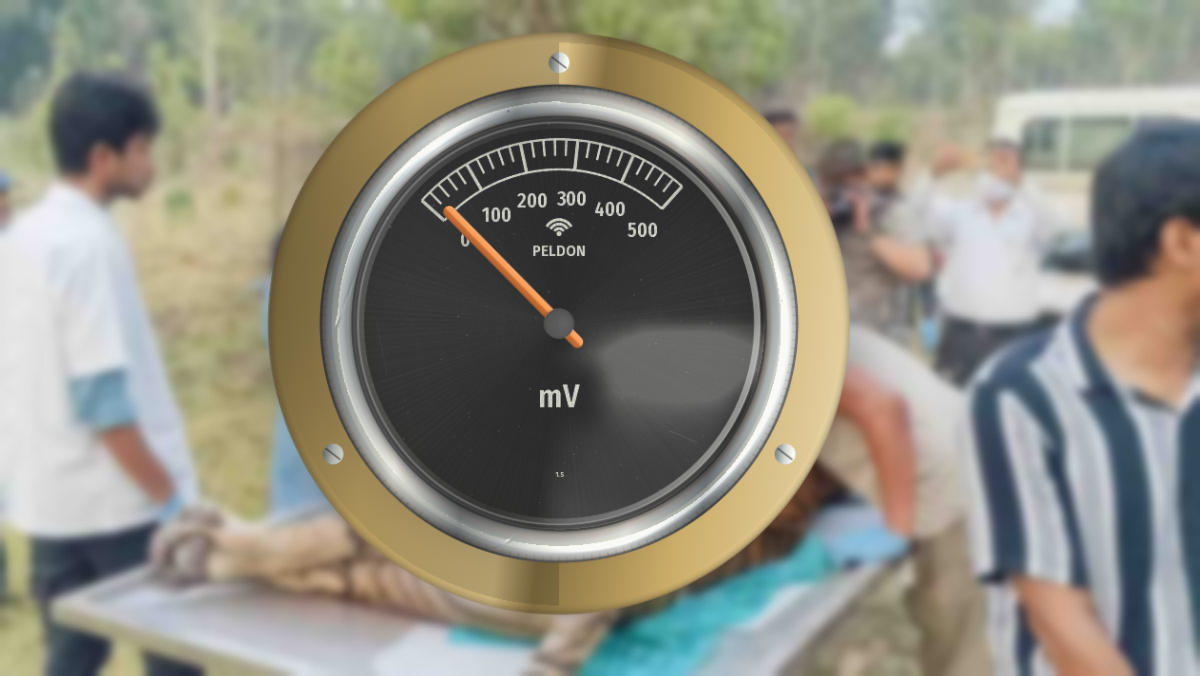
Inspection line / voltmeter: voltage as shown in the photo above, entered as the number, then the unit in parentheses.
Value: 20 (mV)
